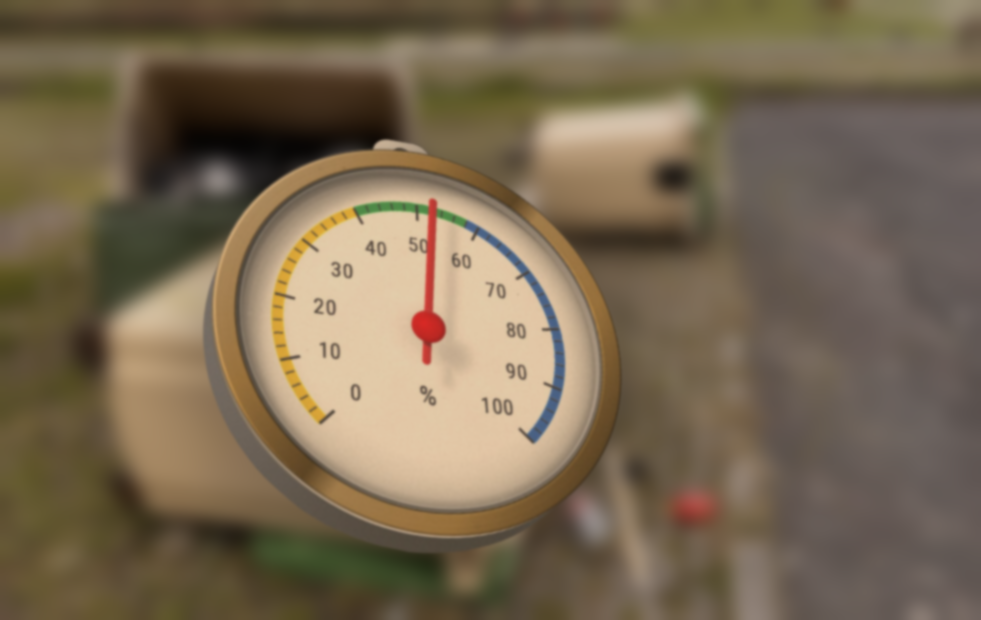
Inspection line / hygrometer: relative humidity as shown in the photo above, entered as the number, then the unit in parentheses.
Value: 52 (%)
